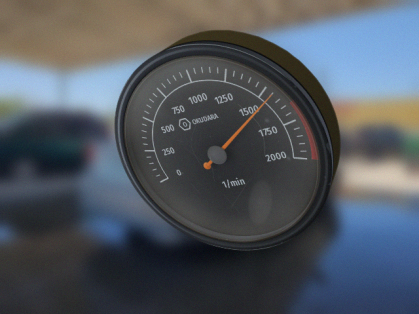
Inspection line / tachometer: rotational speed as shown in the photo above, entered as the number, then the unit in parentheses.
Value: 1550 (rpm)
